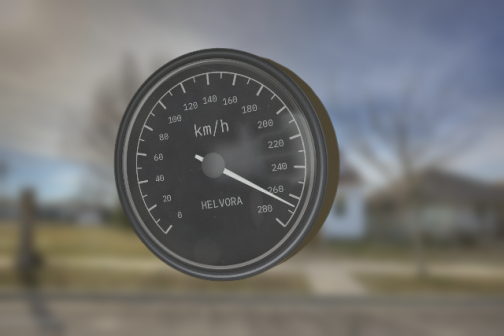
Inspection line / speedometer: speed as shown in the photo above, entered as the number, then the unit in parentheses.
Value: 265 (km/h)
